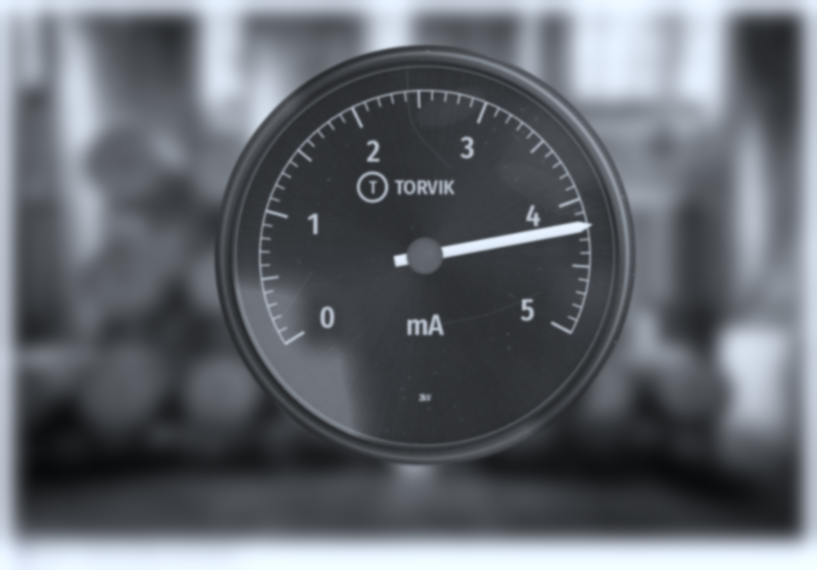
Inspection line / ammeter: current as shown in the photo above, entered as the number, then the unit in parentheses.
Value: 4.2 (mA)
